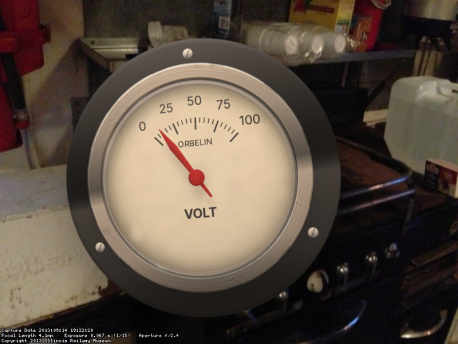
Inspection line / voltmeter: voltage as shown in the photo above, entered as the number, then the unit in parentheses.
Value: 10 (V)
